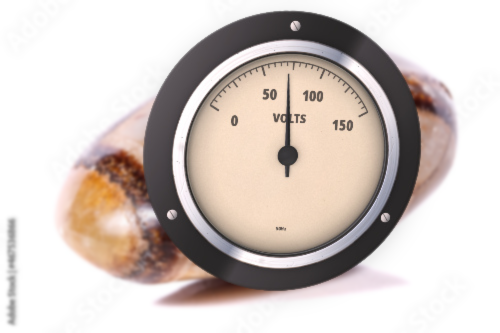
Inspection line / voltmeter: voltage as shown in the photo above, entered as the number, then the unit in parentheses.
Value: 70 (V)
